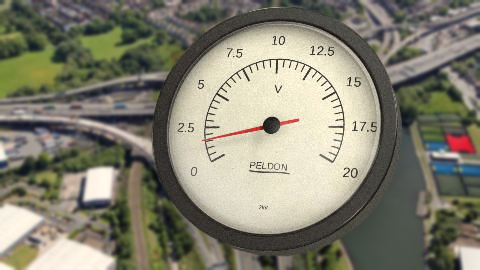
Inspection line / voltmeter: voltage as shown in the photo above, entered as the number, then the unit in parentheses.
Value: 1.5 (V)
